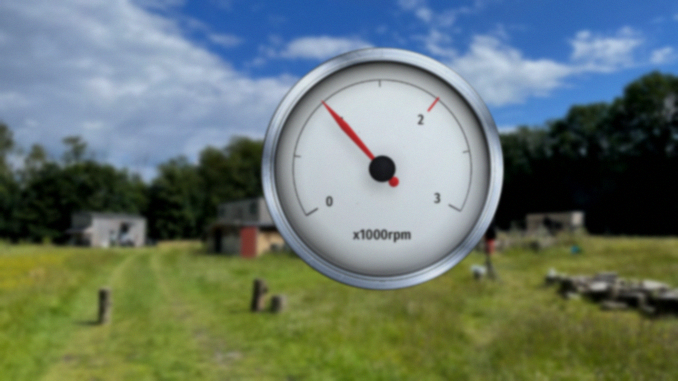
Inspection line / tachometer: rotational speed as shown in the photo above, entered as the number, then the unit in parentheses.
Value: 1000 (rpm)
